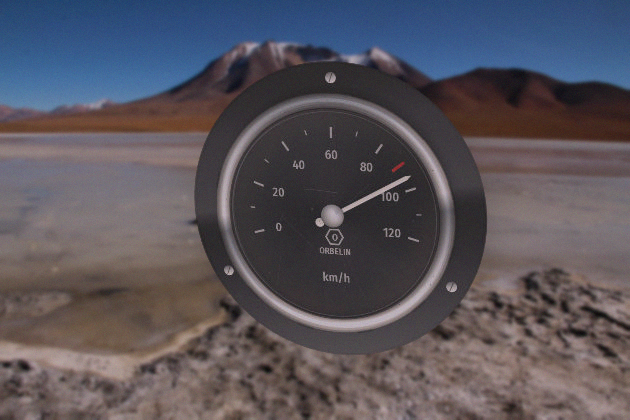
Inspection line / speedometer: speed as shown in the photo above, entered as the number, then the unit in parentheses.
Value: 95 (km/h)
